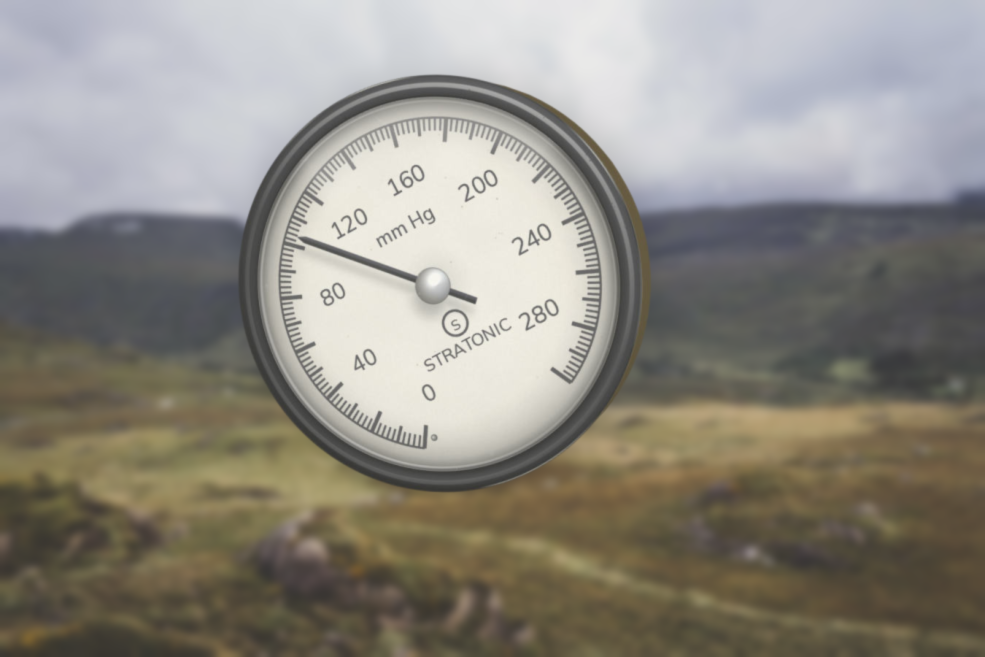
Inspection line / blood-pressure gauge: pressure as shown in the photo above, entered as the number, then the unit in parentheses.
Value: 104 (mmHg)
